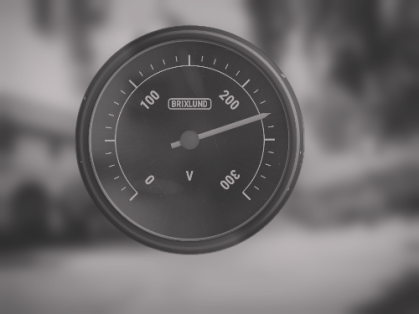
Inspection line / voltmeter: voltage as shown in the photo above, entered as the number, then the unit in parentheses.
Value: 230 (V)
